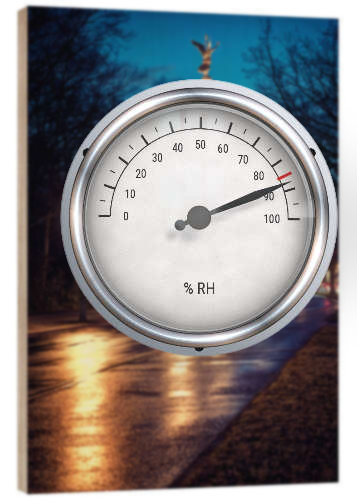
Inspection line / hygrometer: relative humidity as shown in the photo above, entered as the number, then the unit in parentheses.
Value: 87.5 (%)
